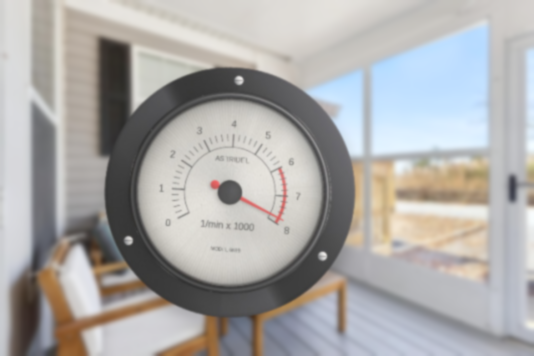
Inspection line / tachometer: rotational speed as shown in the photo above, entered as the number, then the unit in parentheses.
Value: 7800 (rpm)
